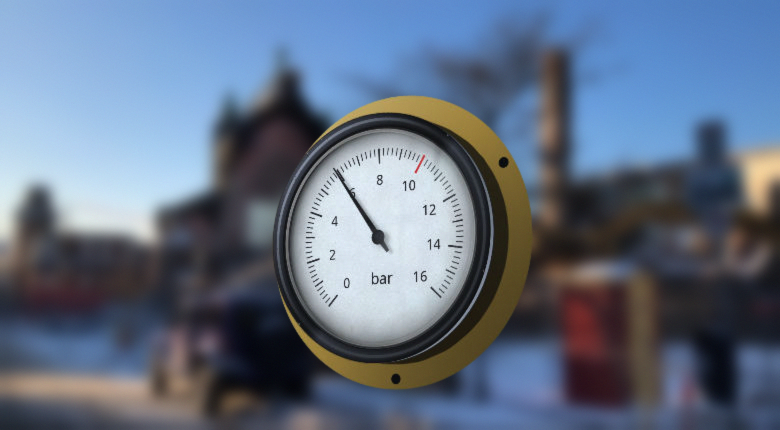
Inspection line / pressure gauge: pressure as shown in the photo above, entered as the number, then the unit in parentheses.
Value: 6 (bar)
